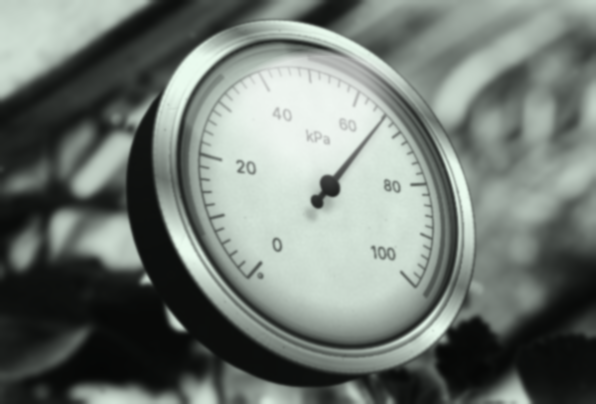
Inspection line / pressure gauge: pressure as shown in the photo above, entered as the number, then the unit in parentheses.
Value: 66 (kPa)
